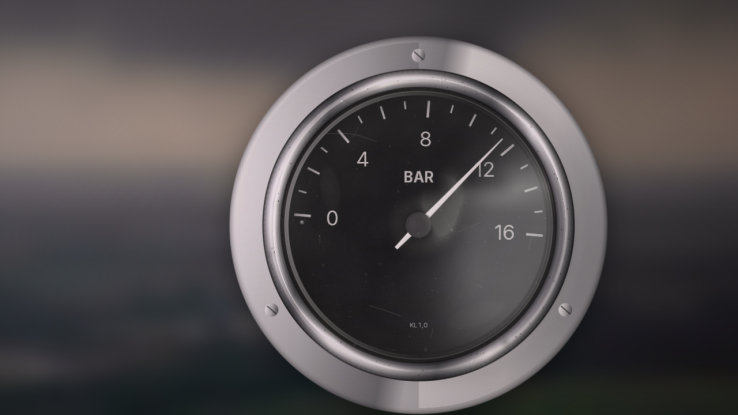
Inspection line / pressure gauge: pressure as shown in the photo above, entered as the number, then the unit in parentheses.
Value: 11.5 (bar)
